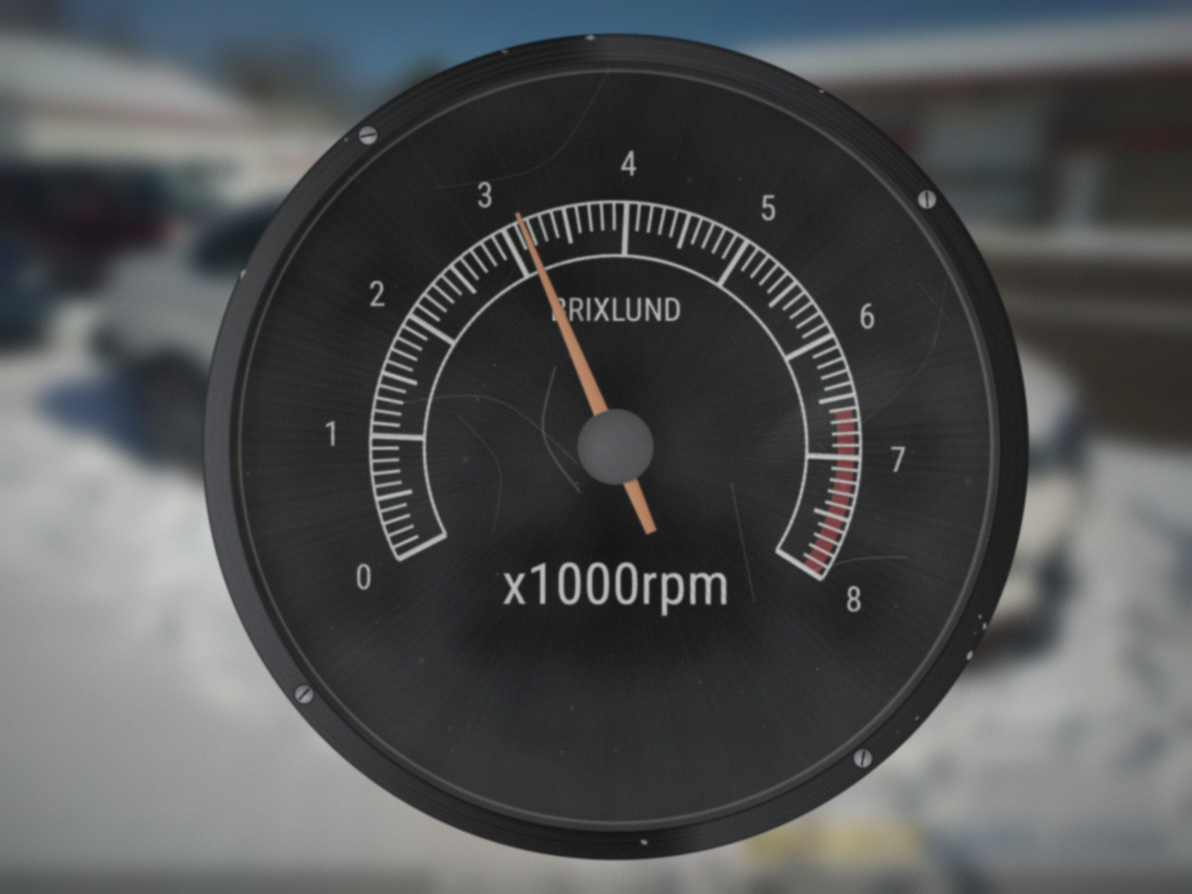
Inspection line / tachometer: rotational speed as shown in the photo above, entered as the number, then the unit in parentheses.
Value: 3150 (rpm)
